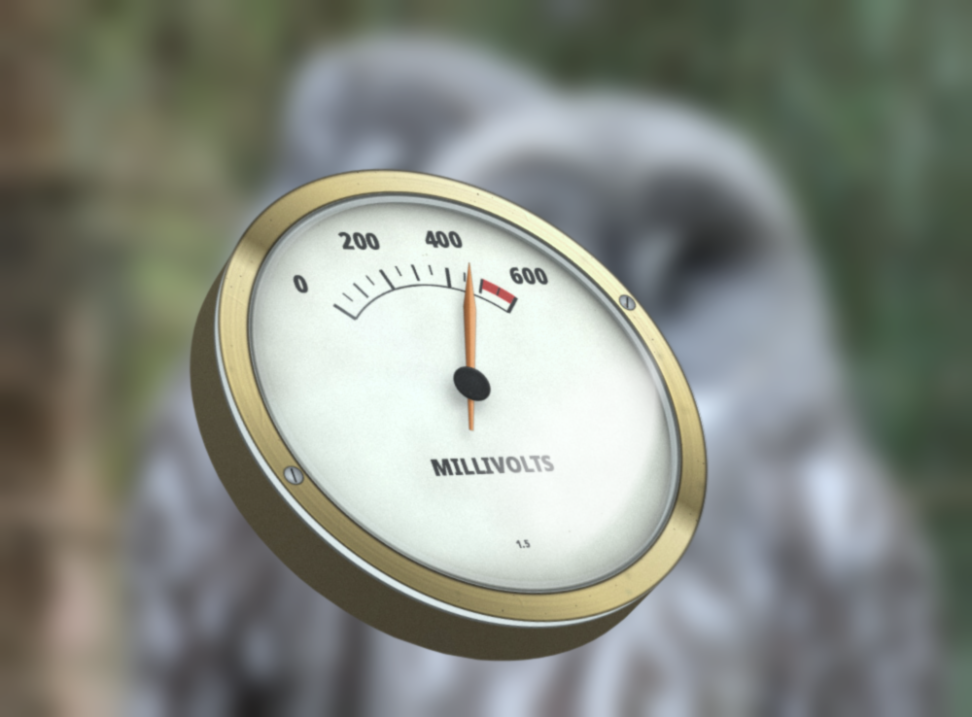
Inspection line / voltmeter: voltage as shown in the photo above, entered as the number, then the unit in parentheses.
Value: 450 (mV)
